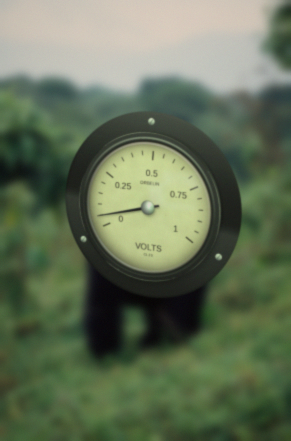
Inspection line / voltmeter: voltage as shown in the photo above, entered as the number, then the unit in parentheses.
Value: 0.05 (V)
